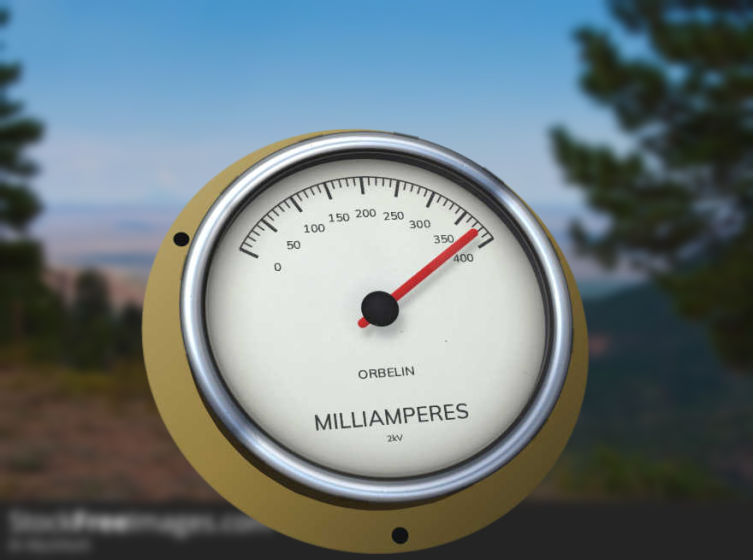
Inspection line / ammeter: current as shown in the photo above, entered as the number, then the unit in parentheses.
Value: 380 (mA)
